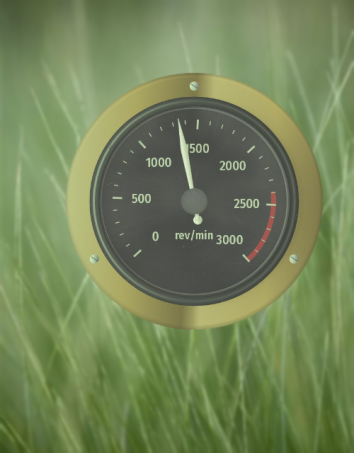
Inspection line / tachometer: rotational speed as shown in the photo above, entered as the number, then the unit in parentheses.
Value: 1350 (rpm)
